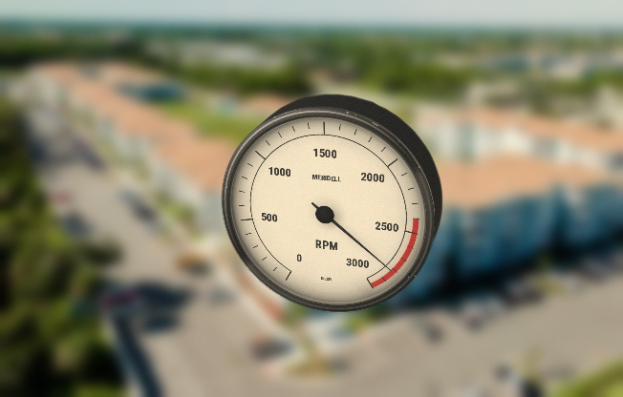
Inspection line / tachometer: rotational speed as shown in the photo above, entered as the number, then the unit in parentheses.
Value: 2800 (rpm)
